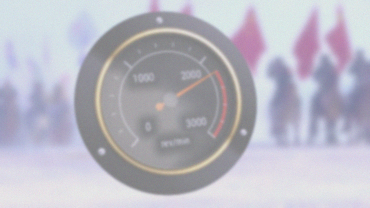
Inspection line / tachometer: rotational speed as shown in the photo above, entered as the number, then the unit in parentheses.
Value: 2200 (rpm)
